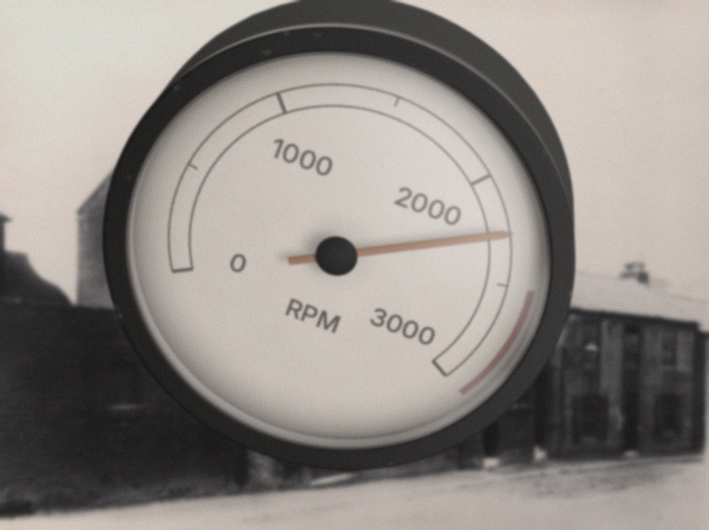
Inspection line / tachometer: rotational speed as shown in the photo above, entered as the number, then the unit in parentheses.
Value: 2250 (rpm)
